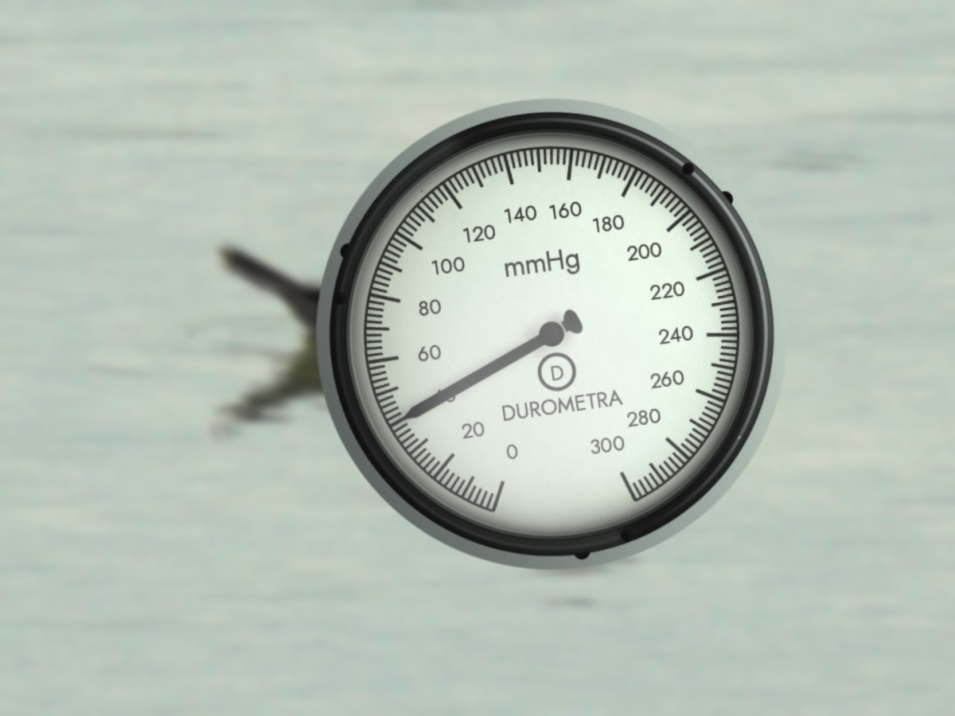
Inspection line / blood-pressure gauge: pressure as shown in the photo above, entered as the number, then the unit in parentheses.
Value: 40 (mmHg)
